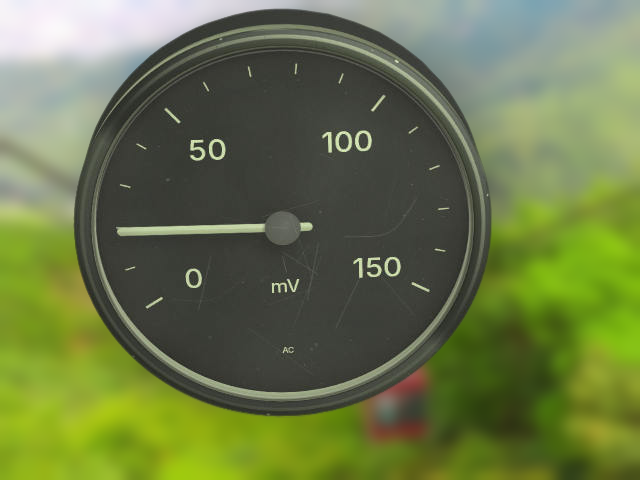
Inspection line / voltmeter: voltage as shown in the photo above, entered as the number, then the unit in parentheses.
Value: 20 (mV)
